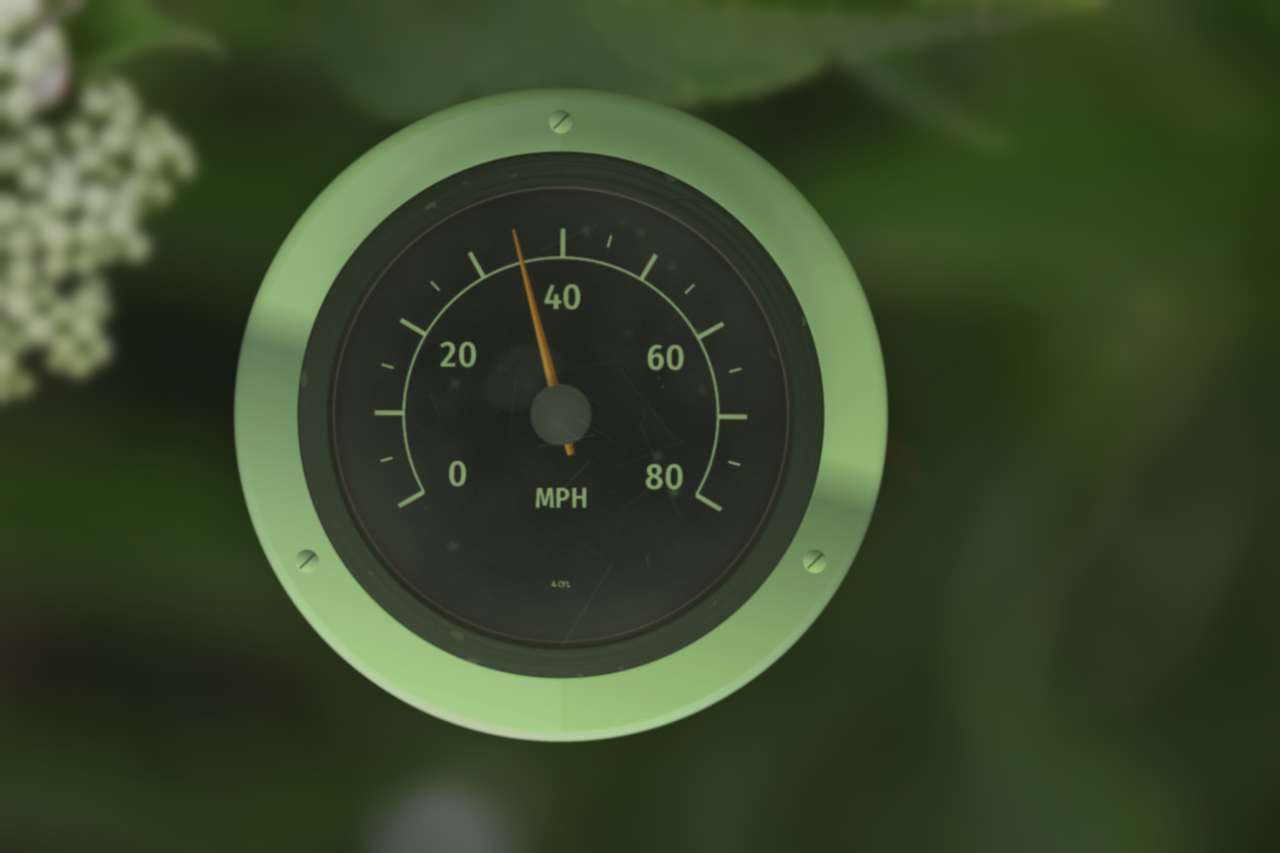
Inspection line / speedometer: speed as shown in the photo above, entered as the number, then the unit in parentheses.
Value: 35 (mph)
